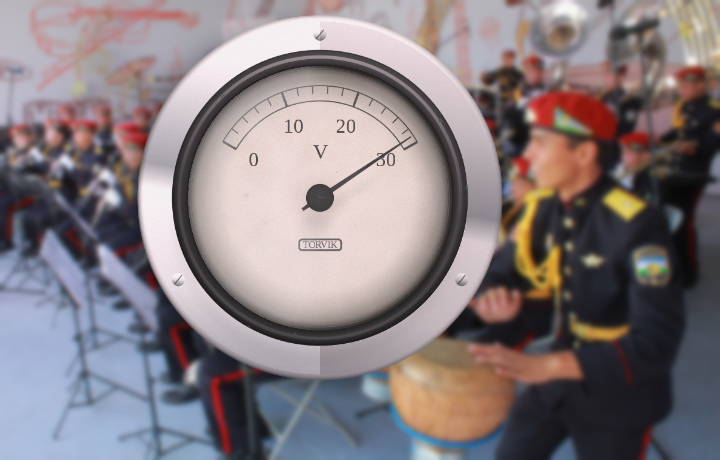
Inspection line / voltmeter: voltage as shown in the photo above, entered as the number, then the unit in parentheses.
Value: 29 (V)
